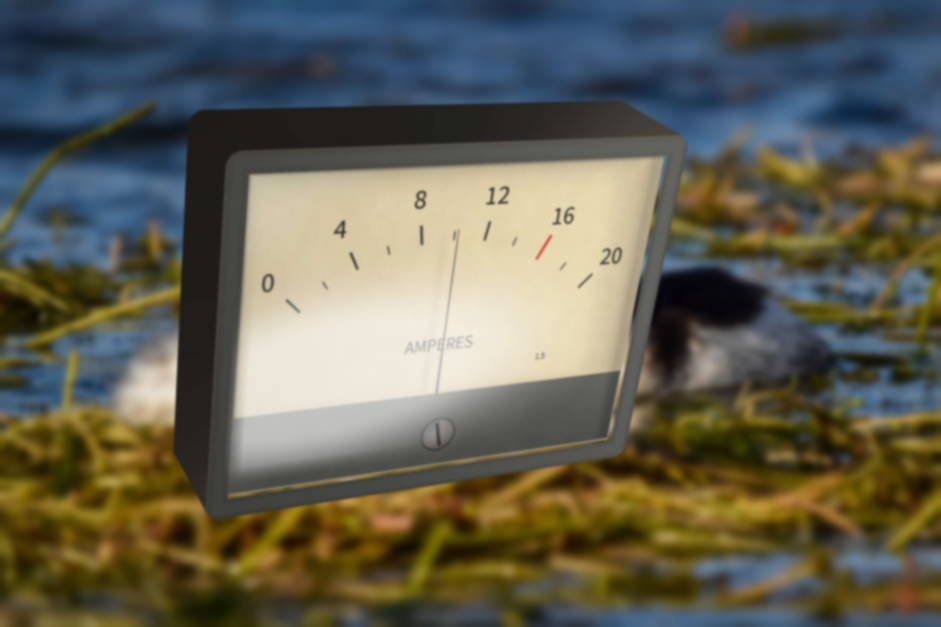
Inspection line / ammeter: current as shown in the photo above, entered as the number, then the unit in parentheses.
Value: 10 (A)
